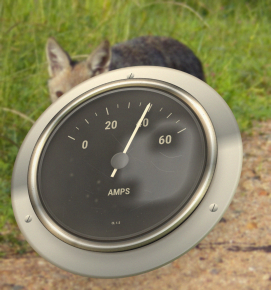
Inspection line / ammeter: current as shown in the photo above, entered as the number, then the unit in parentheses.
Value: 40 (A)
